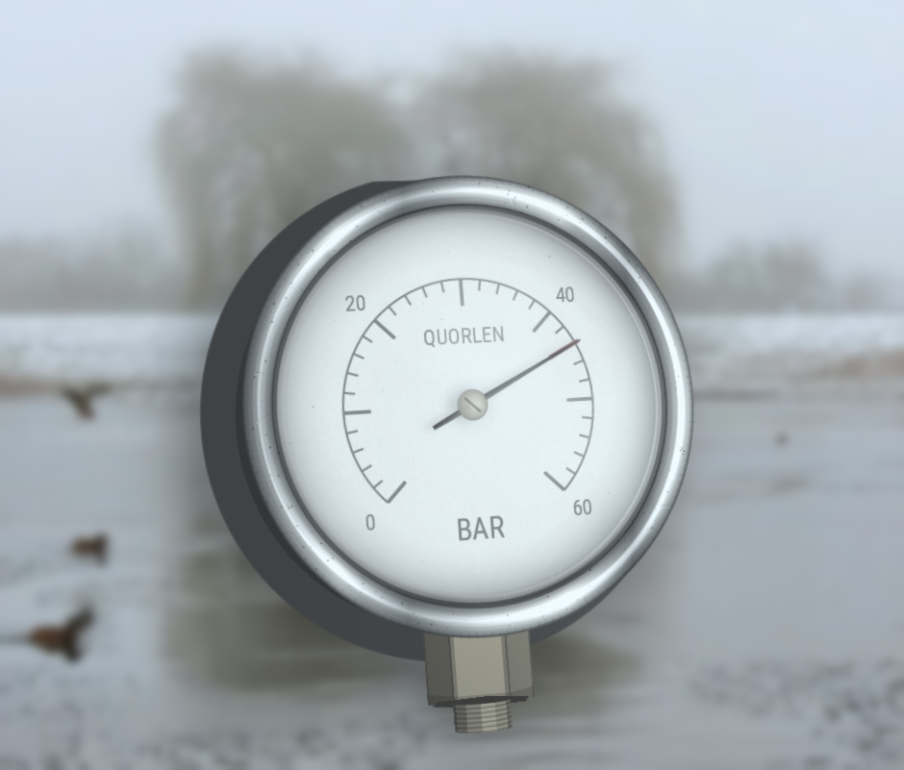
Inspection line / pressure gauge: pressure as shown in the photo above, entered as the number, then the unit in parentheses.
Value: 44 (bar)
